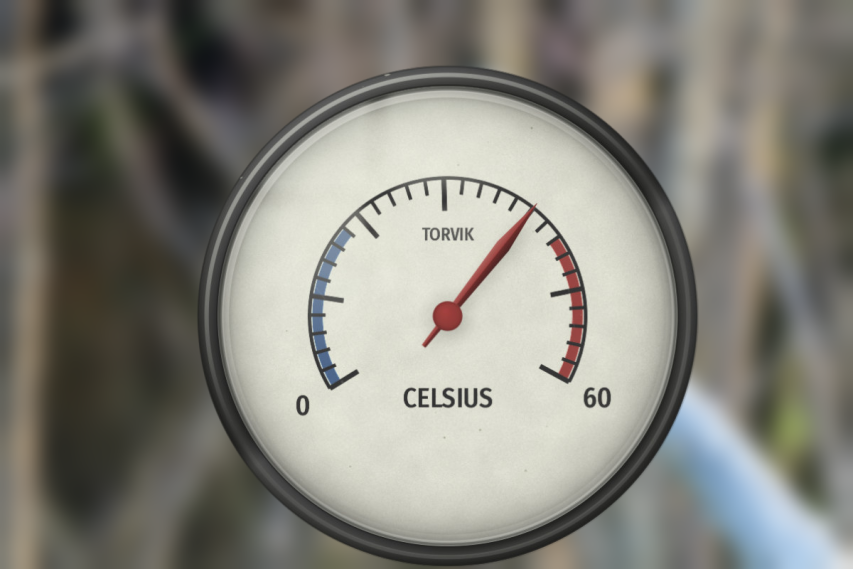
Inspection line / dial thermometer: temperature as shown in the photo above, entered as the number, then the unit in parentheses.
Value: 40 (°C)
